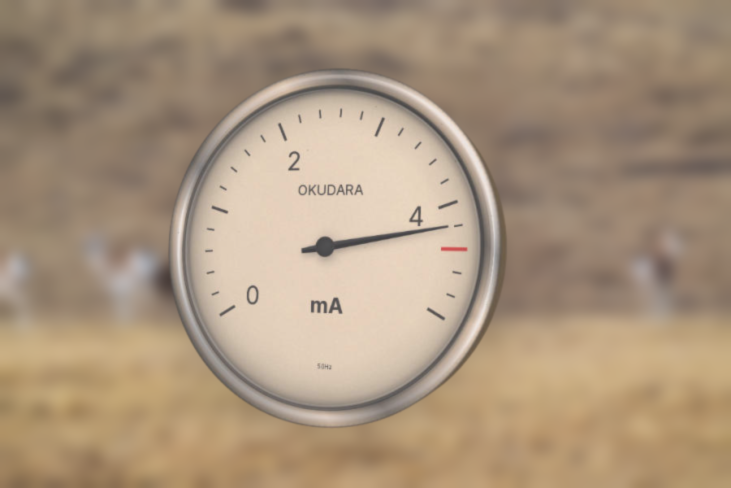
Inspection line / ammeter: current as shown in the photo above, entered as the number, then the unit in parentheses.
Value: 4.2 (mA)
